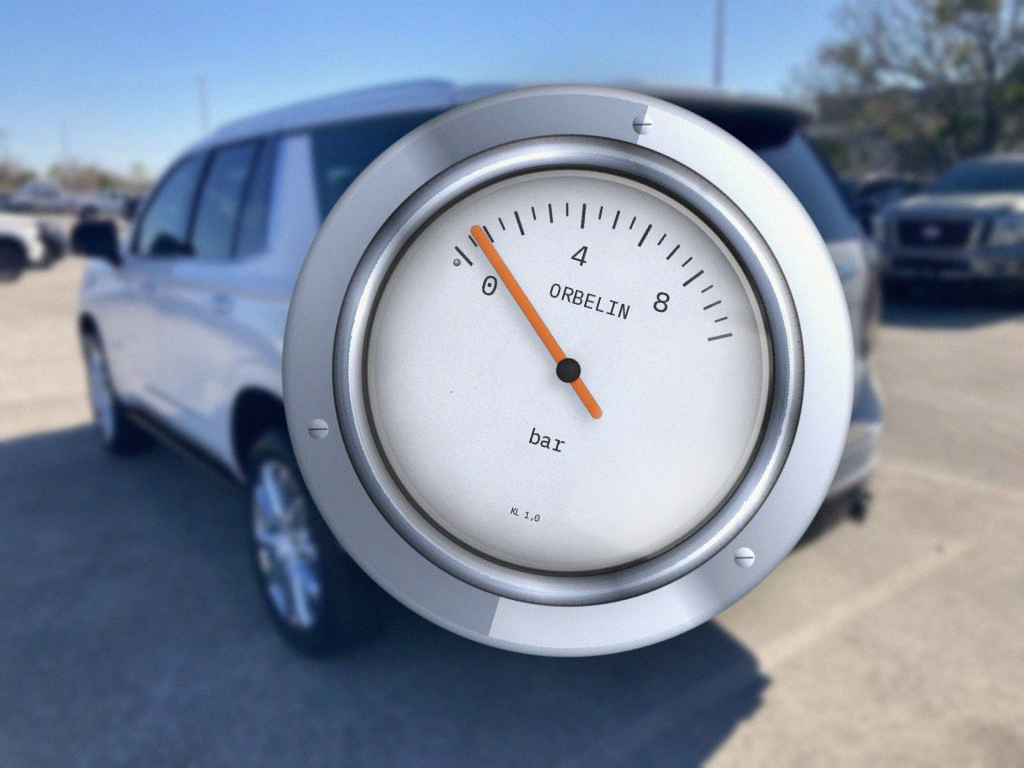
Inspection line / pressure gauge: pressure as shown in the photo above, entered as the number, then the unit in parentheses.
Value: 0.75 (bar)
